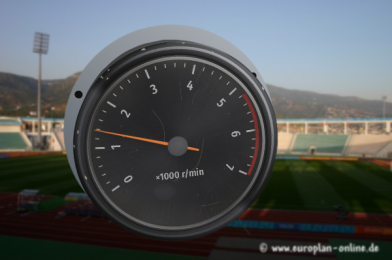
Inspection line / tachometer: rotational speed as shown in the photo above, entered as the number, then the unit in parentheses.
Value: 1400 (rpm)
